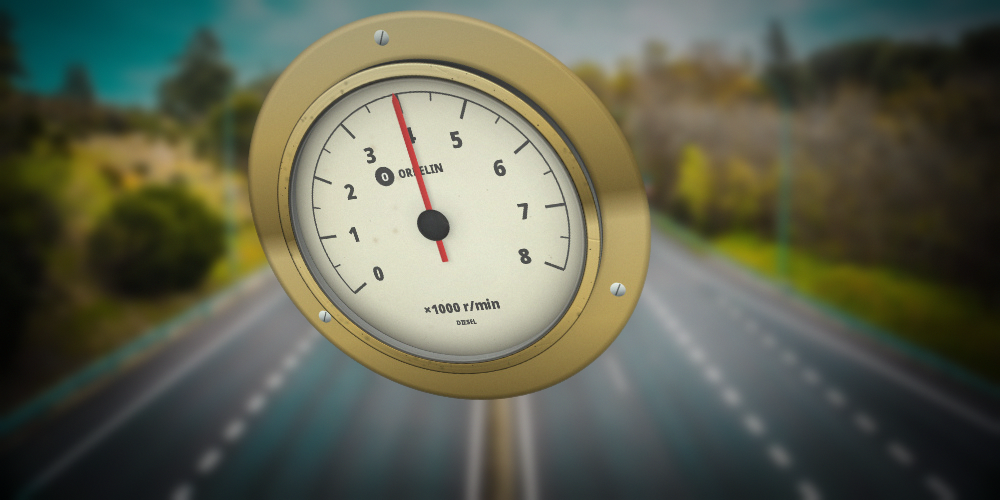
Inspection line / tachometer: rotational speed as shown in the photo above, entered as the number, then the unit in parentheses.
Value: 4000 (rpm)
